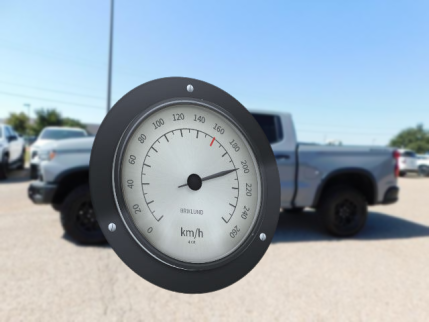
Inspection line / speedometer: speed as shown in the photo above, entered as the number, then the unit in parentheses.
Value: 200 (km/h)
